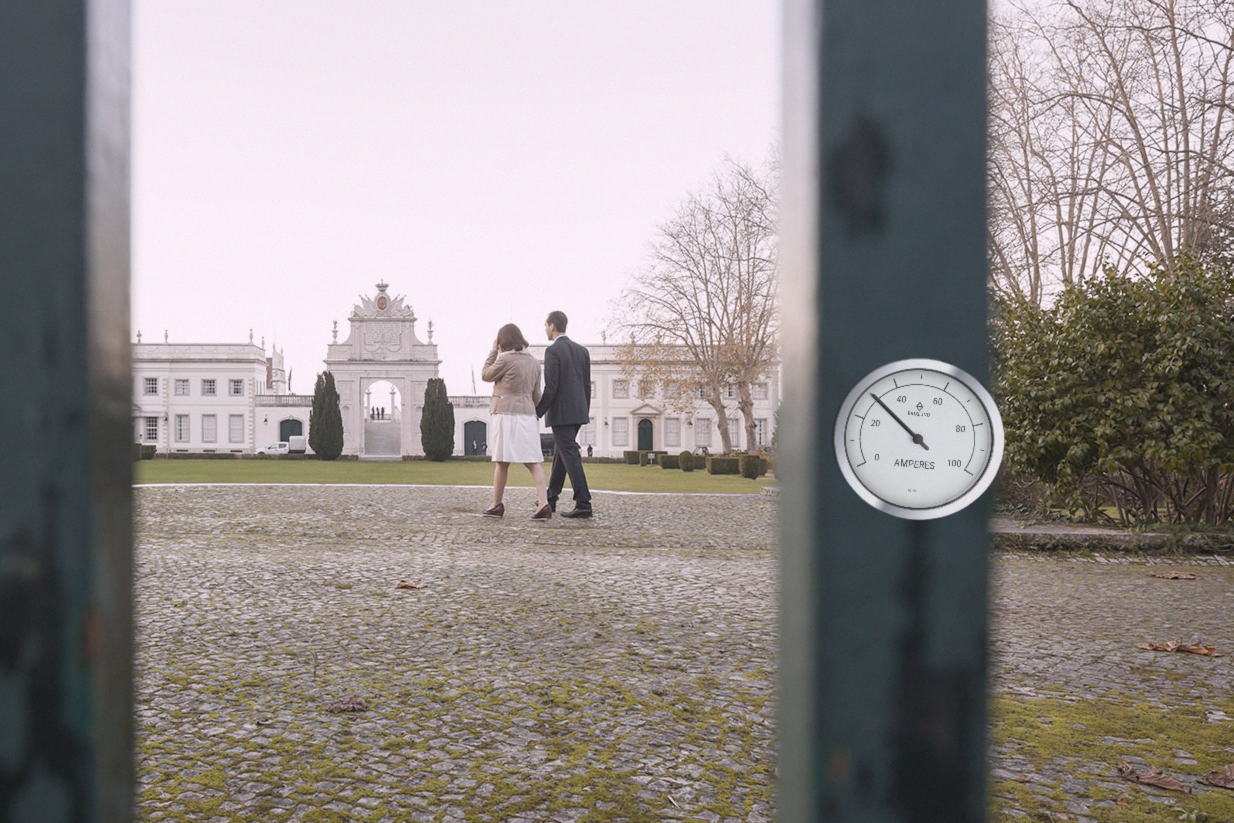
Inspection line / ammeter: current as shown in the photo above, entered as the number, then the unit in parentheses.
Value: 30 (A)
